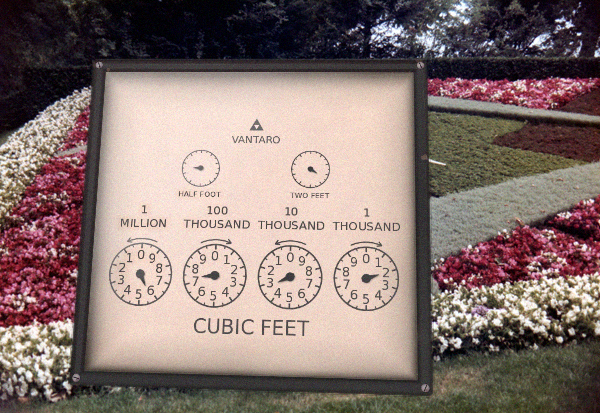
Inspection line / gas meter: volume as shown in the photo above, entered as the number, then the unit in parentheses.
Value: 573200 (ft³)
